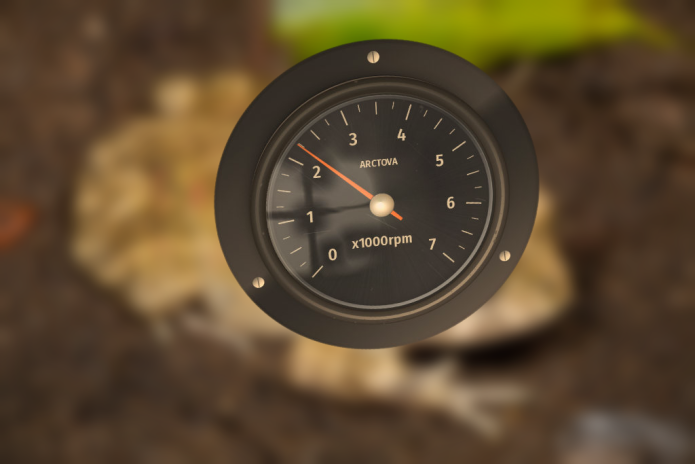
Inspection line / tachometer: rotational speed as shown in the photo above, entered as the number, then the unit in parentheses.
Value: 2250 (rpm)
